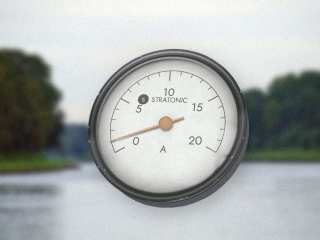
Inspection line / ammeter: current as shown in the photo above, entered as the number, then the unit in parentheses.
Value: 1 (A)
